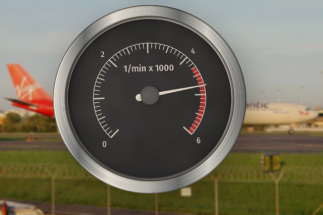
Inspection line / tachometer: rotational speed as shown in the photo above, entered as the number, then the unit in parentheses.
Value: 4800 (rpm)
